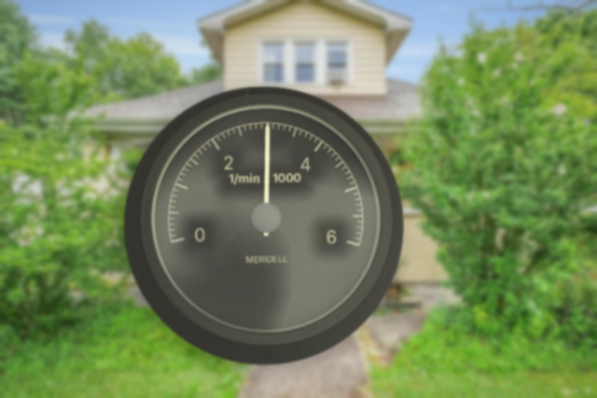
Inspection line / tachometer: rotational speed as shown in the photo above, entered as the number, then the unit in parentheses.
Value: 3000 (rpm)
